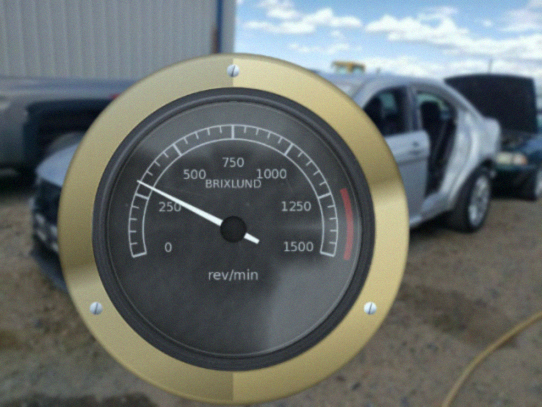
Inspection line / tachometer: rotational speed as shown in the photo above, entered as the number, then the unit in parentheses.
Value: 300 (rpm)
